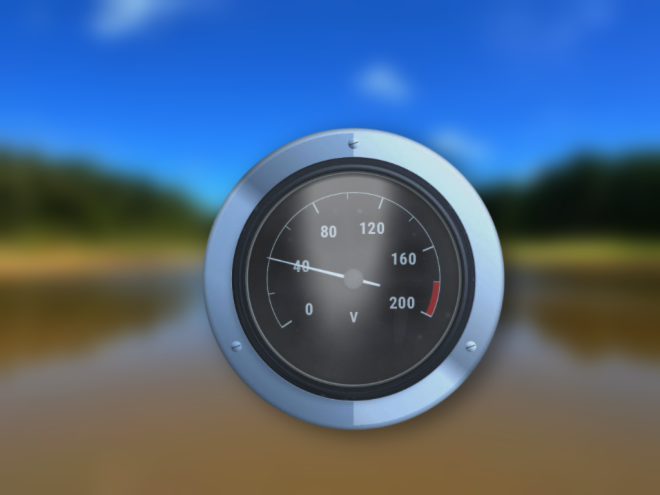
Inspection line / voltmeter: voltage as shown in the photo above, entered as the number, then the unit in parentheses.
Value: 40 (V)
